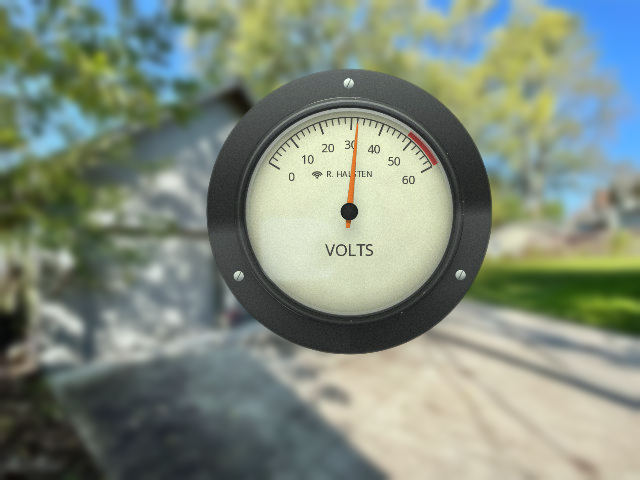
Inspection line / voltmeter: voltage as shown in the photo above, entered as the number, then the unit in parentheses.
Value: 32 (V)
